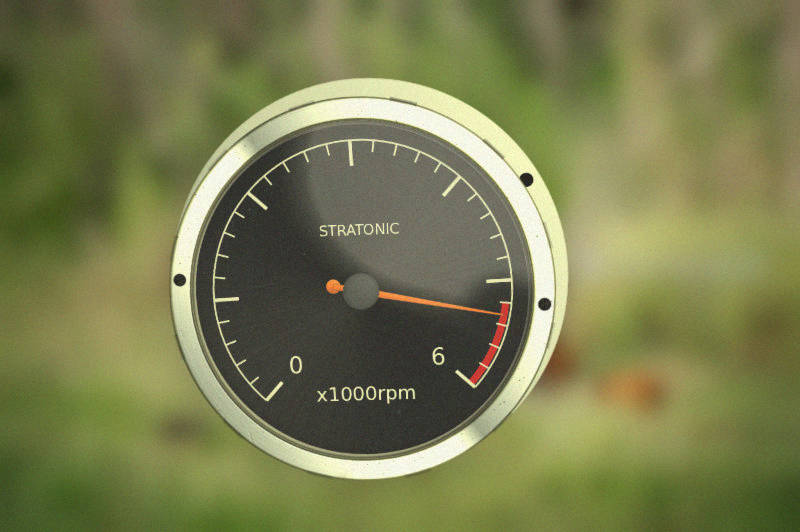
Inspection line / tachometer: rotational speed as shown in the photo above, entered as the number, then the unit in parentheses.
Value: 5300 (rpm)
